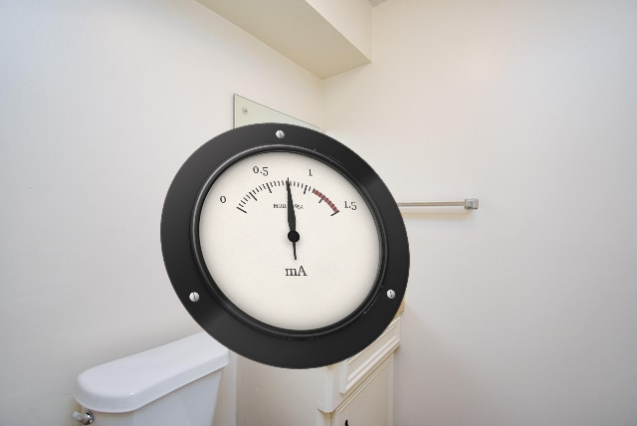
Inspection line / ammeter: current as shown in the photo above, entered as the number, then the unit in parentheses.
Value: 0.75 (mA)
